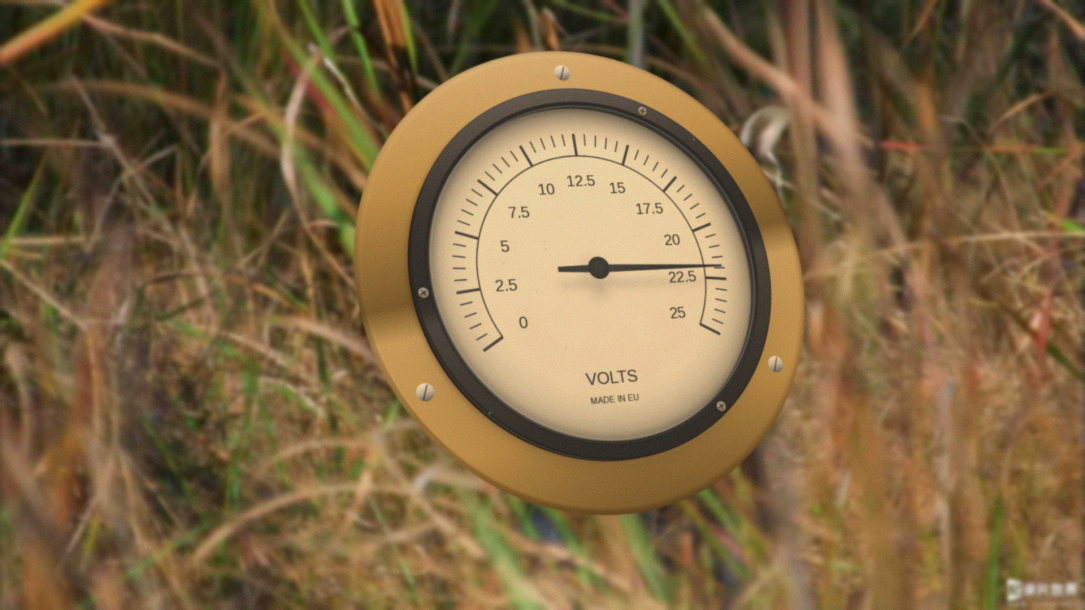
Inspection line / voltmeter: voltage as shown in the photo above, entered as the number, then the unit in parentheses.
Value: 22 (V)
